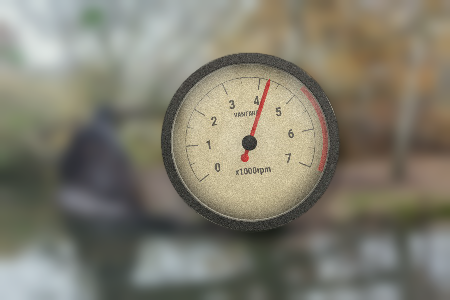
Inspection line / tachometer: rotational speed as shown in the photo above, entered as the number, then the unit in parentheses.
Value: 4250 (rpm)
